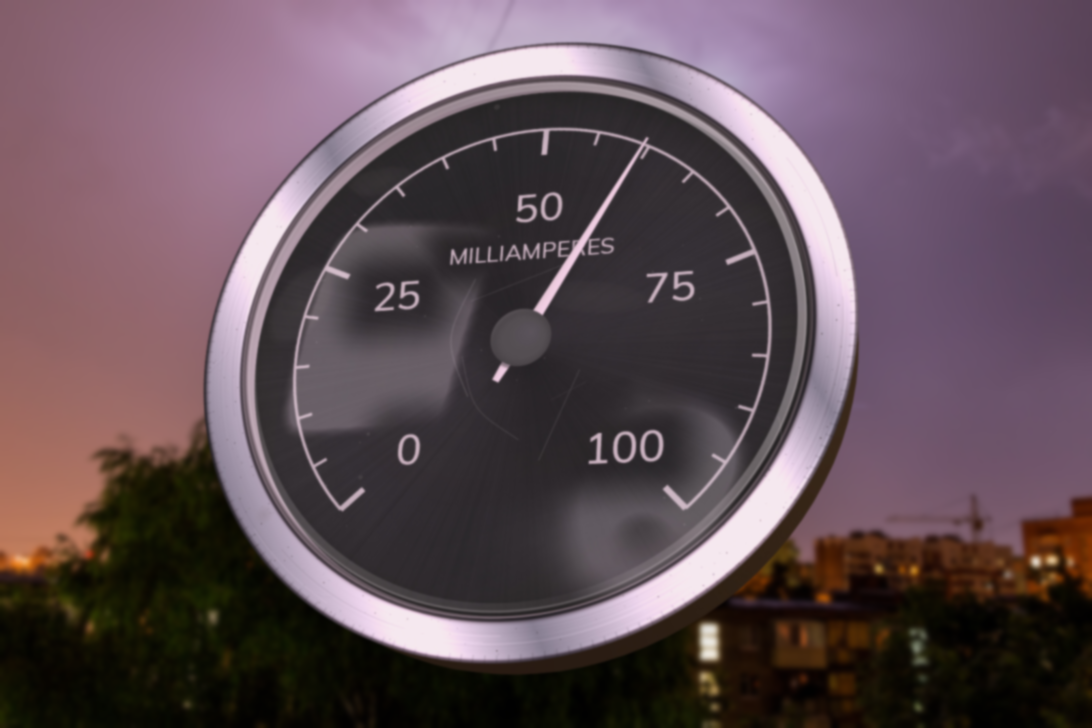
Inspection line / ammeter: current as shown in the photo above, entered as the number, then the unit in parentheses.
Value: 60 (mA)
